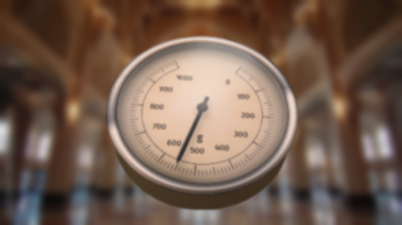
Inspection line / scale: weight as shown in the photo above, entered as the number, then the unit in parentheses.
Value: 550 (g)
